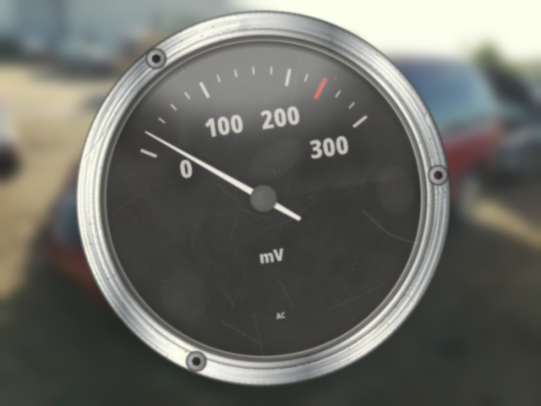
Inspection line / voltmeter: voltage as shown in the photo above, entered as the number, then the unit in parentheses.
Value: 20 (mV)
